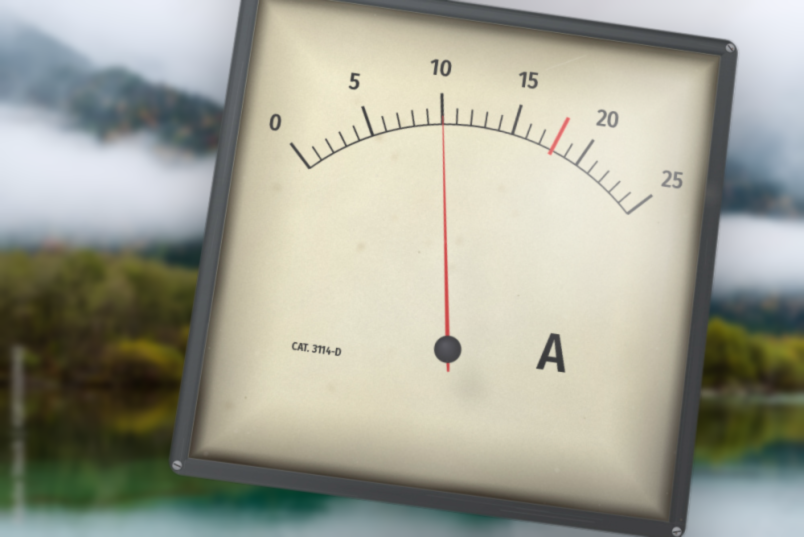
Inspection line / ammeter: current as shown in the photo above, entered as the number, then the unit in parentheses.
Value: 10 (A)
